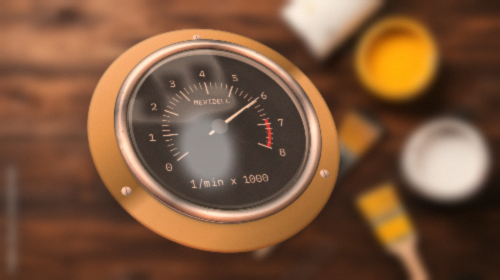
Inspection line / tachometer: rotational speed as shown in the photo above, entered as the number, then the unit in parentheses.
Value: 6000 (rpm)
